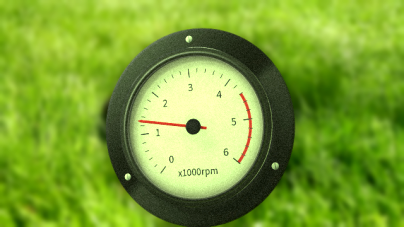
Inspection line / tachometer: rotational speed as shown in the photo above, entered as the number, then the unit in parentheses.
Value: 1300 (rpm)
